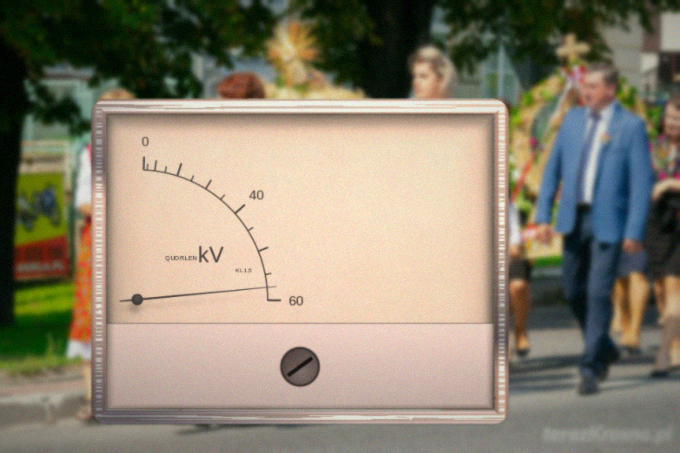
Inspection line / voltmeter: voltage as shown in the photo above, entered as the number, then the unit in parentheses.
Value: 57.5 (kV)
